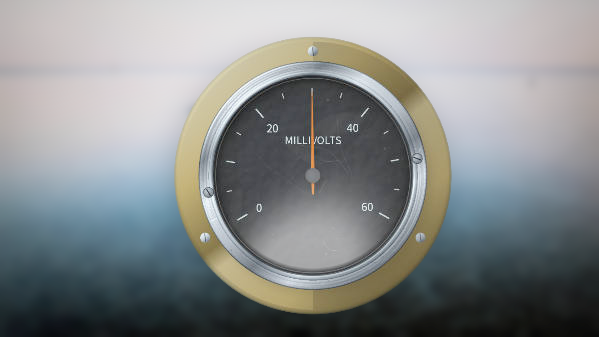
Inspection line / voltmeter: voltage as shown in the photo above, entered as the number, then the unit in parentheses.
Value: 30 (mV)
